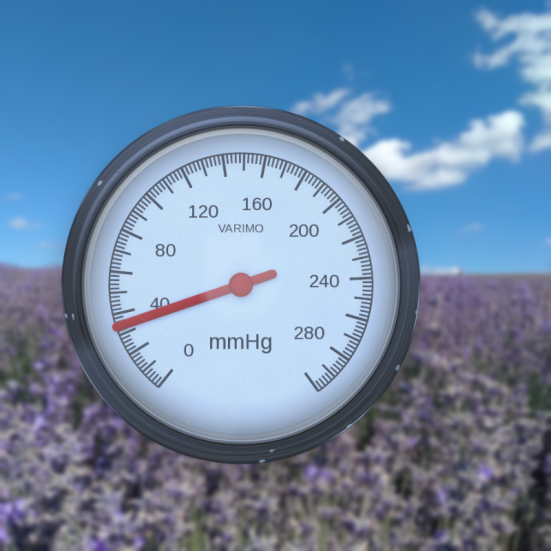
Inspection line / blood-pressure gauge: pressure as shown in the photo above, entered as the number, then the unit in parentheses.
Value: 34 (mmHg)
